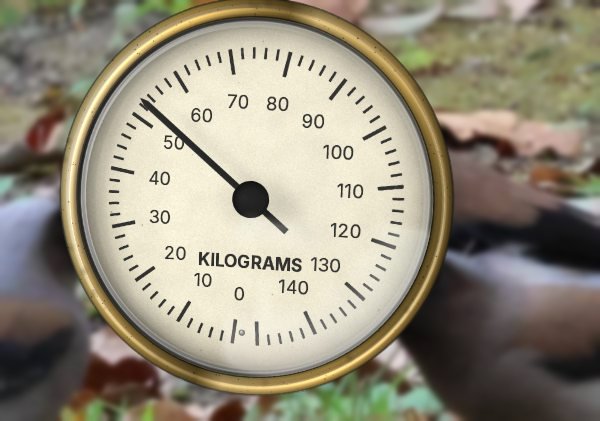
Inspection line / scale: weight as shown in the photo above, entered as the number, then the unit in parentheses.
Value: 53 (kg)
